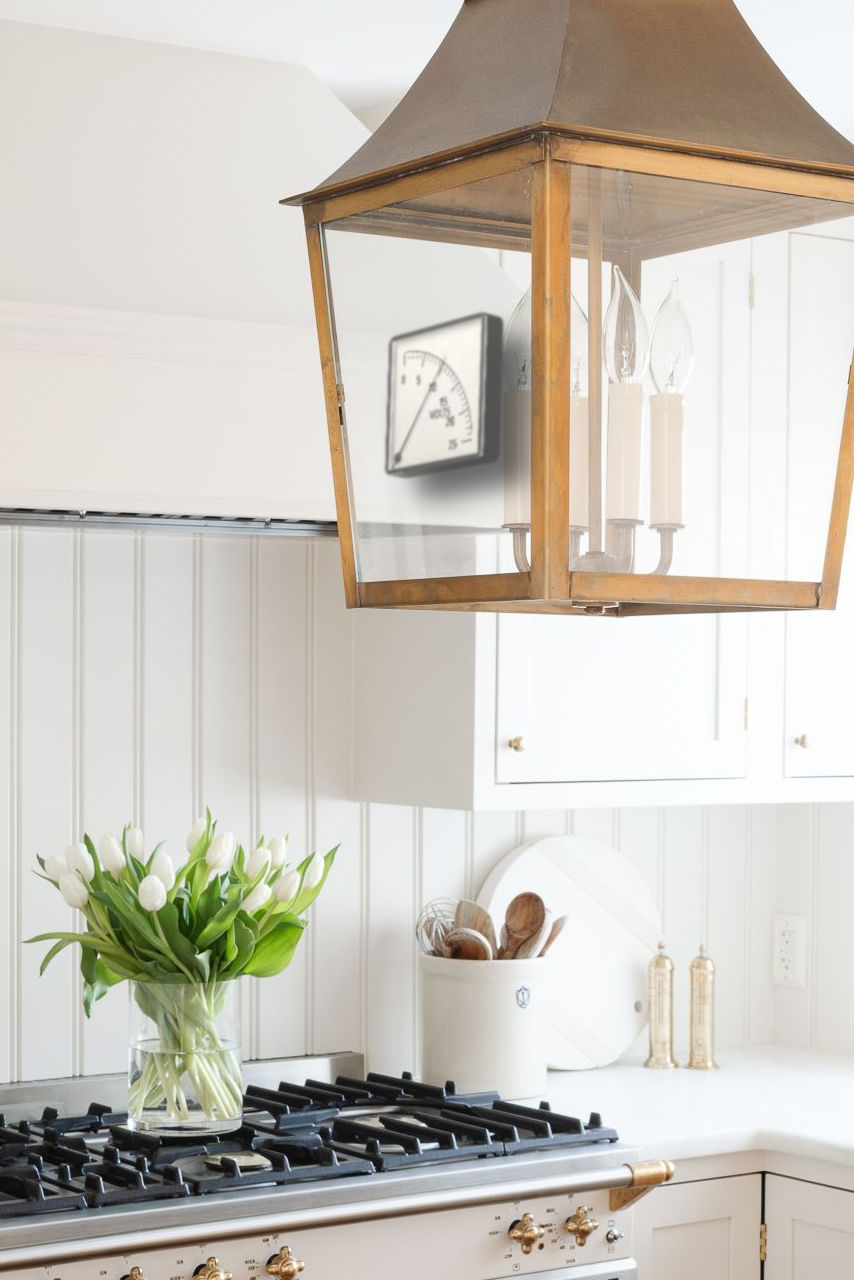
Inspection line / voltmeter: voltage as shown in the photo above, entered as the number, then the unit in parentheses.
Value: 10 (V)
